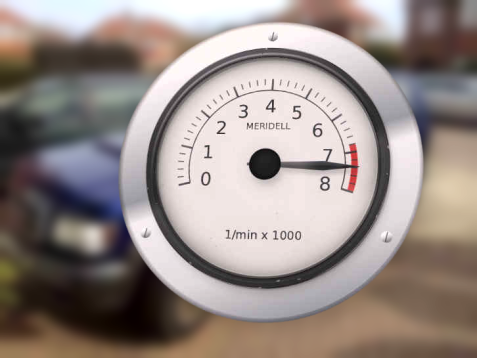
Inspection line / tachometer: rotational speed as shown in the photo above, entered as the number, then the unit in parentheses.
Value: 7400 (rpm)
